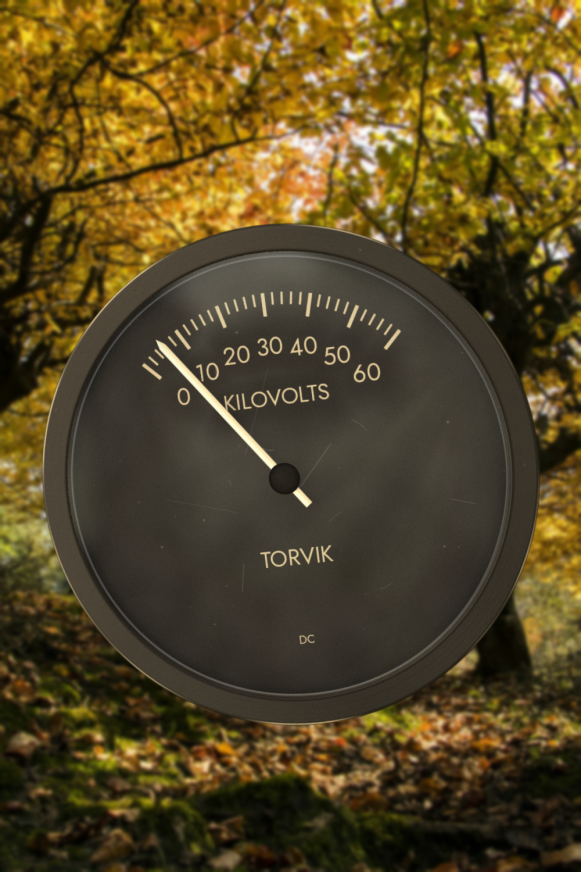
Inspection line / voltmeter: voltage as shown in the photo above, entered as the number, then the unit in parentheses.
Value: 6 (kV)
